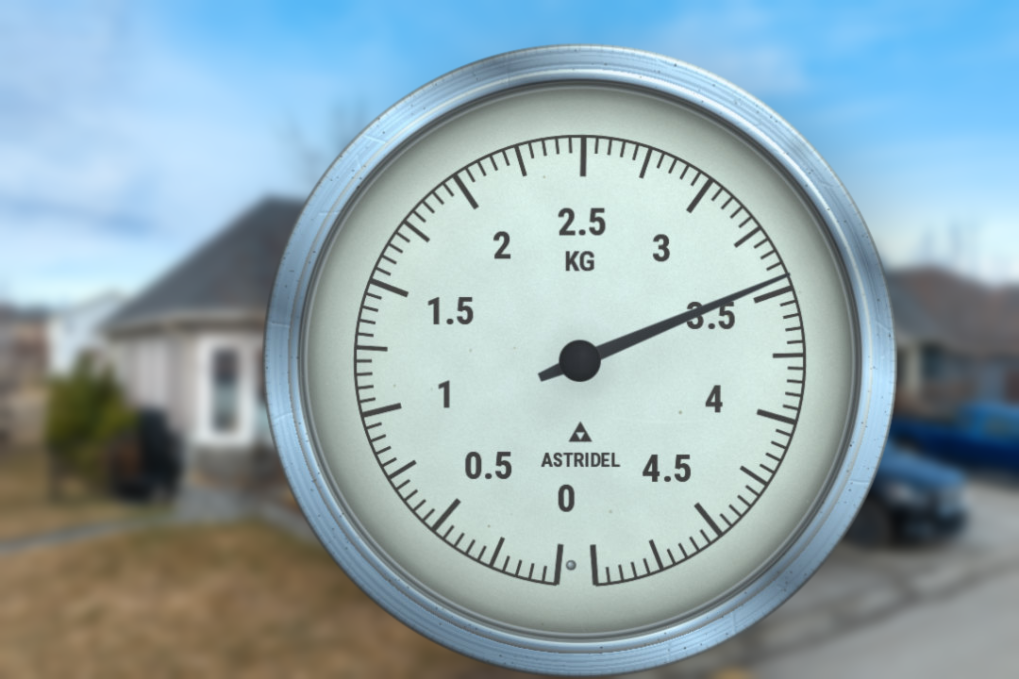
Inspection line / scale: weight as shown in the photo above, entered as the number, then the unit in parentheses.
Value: 3.45 (kg)
